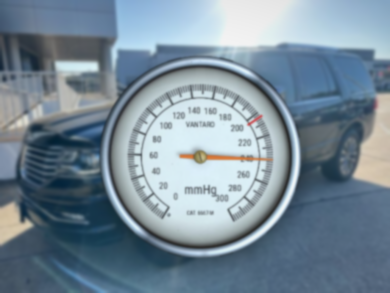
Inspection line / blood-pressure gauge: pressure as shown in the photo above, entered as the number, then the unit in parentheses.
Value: 240 (mmHg)
